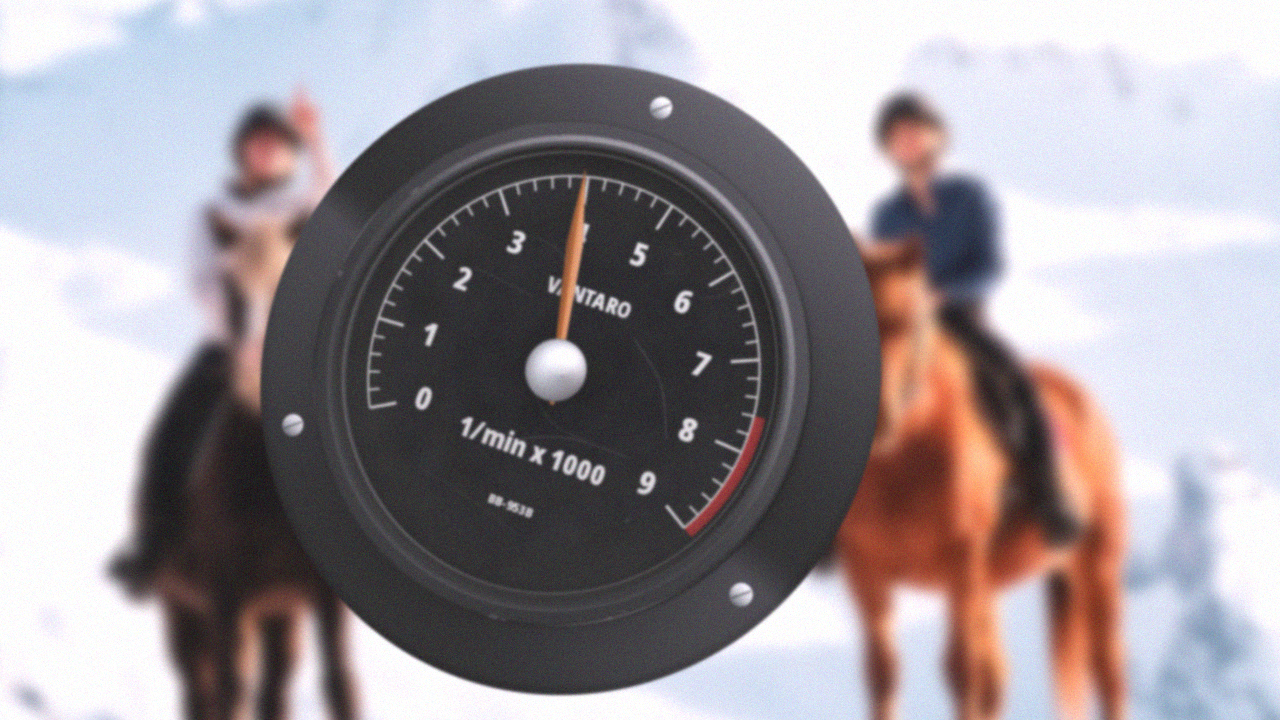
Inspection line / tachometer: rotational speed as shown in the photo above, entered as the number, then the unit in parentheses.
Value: 4000 (rpm)
